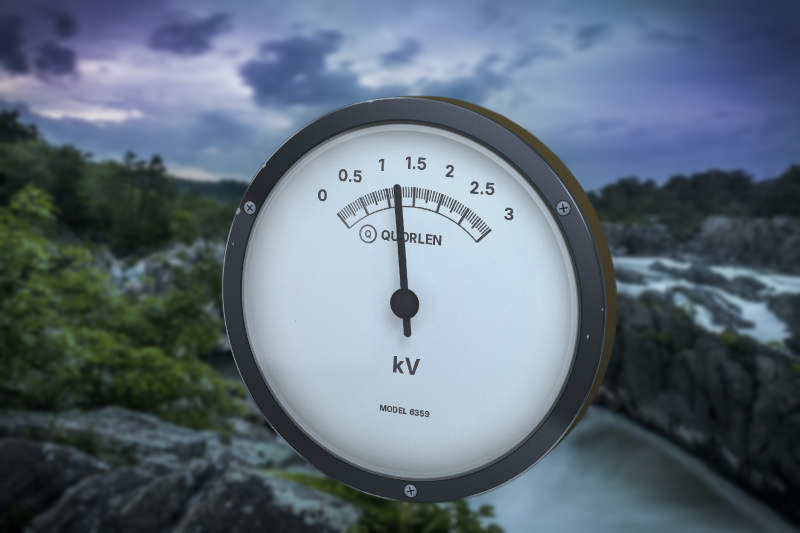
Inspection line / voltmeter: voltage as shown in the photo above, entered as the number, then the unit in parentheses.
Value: 1.25 (kV)
